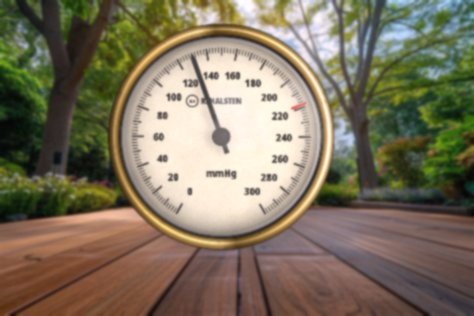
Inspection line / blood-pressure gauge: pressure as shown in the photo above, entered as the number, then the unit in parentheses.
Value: 130 (mmHg)
